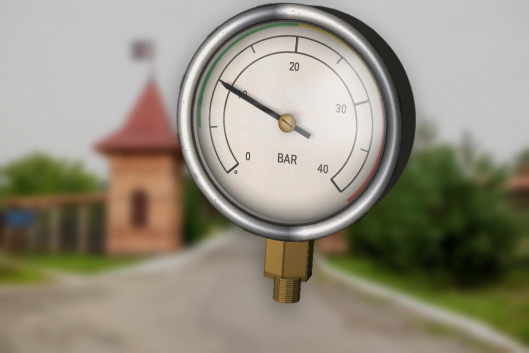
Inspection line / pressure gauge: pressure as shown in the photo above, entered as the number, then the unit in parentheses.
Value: 10 (bar)
